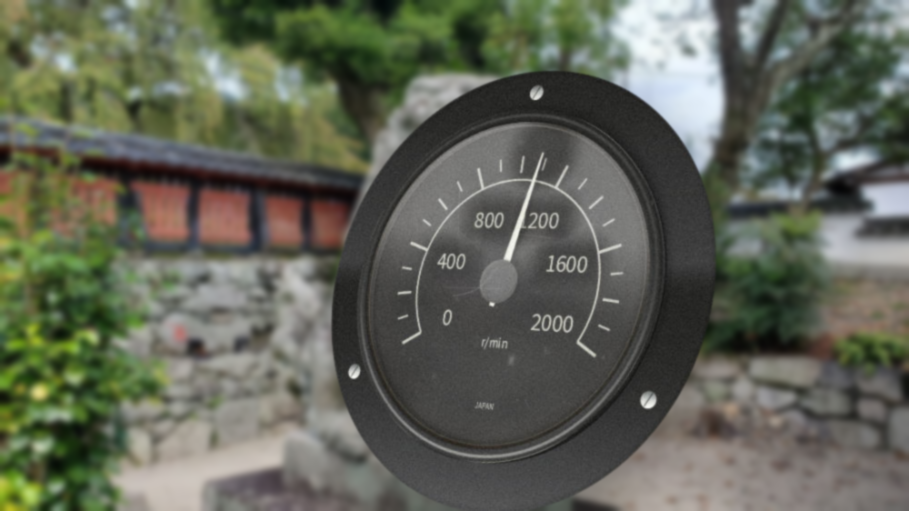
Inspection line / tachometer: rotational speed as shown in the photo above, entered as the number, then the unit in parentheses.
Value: 1100 (rpm)
